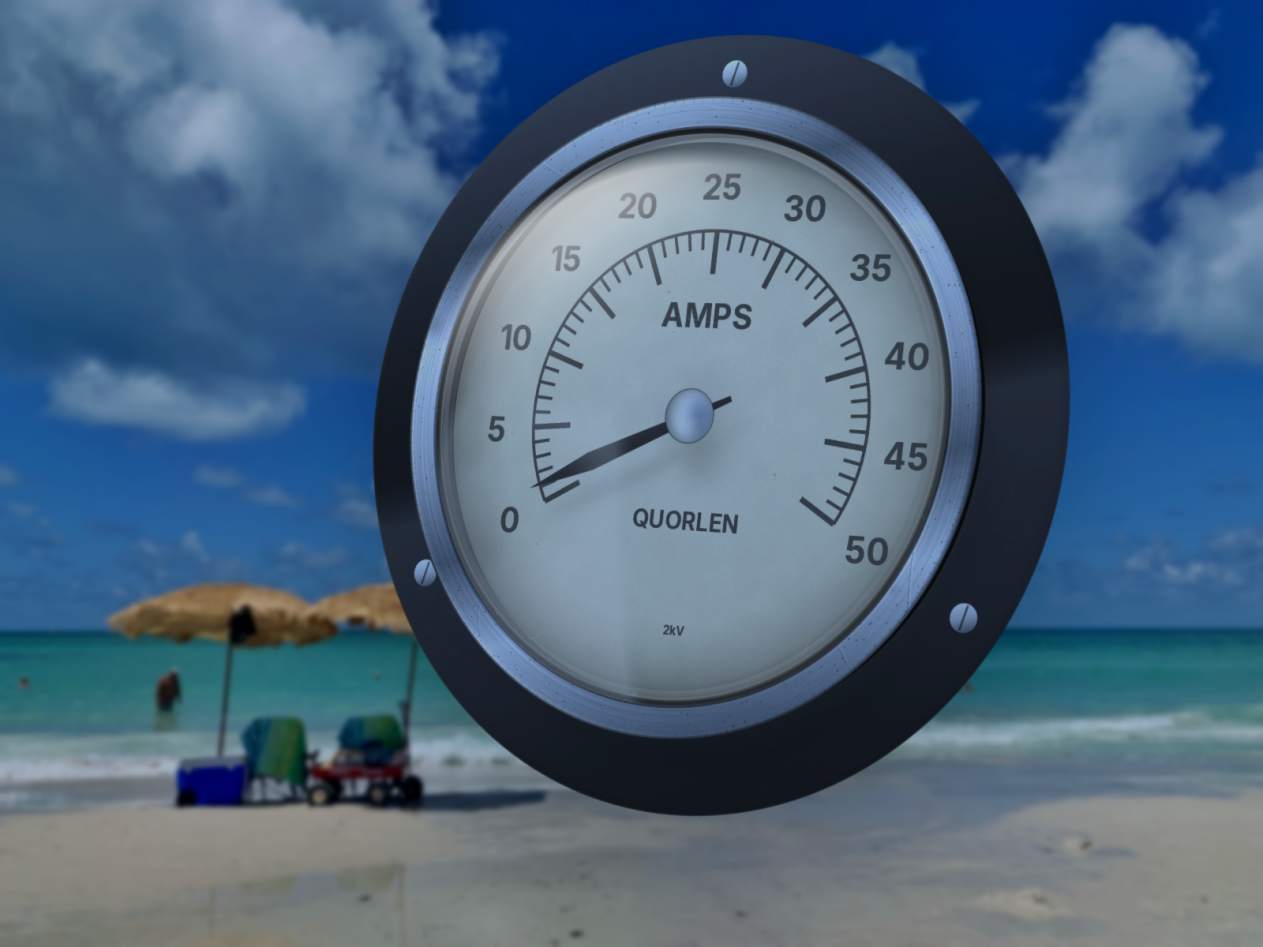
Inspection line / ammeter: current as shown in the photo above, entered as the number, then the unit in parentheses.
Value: 1 (A)
